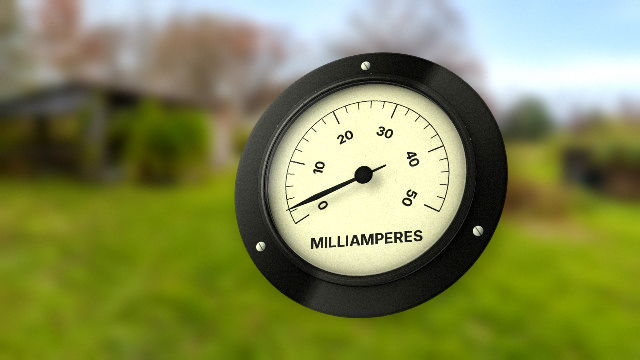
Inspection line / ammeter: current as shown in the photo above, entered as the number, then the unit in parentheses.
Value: 2 (mA)
